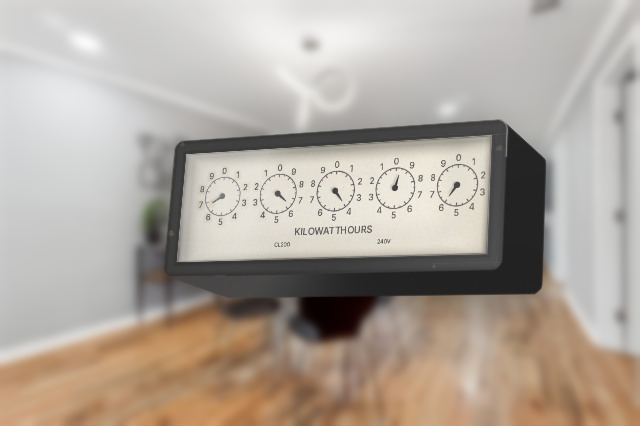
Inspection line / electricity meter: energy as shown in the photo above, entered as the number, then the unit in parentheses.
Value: 66396 (kWh)
